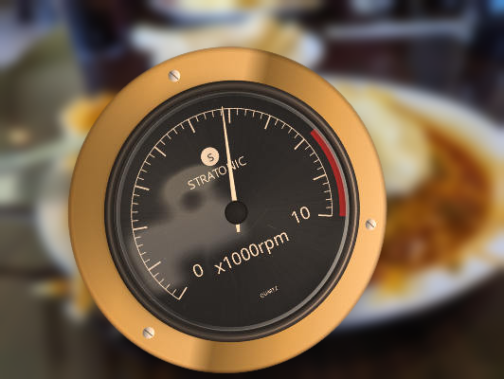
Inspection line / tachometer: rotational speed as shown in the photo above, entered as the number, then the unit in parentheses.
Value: 5800 (rpm)
